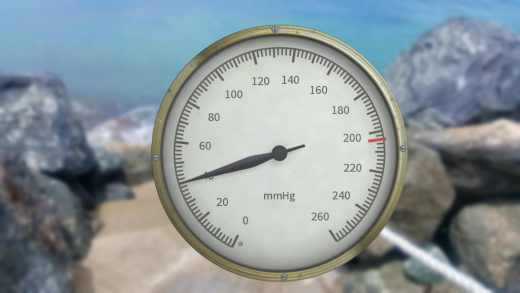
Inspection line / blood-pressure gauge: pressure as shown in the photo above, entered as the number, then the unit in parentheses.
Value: 40 (mmHg)
